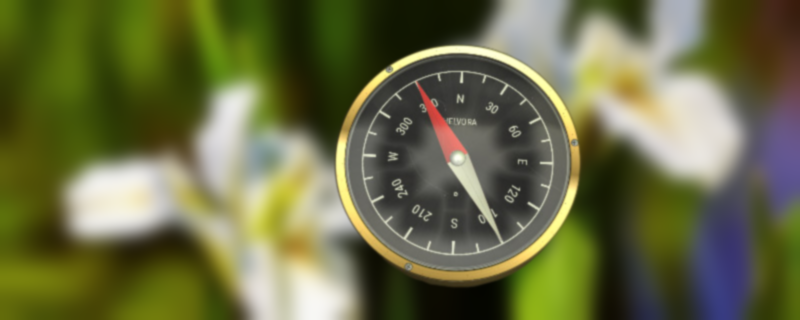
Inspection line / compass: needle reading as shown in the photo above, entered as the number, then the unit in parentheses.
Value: 330 (°)
